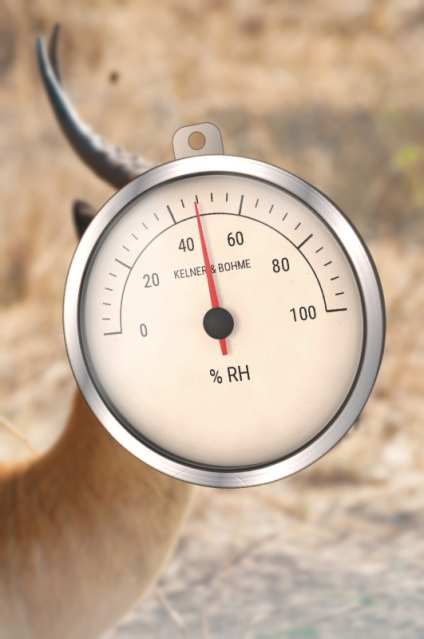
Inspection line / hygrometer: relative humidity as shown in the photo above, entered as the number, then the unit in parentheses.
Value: 48 (%)
